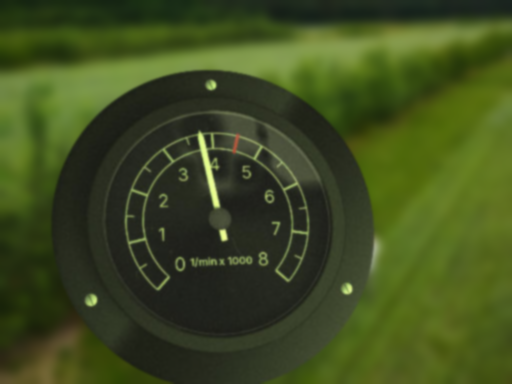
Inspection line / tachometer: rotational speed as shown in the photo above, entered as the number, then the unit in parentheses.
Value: 3750 (rpm)
